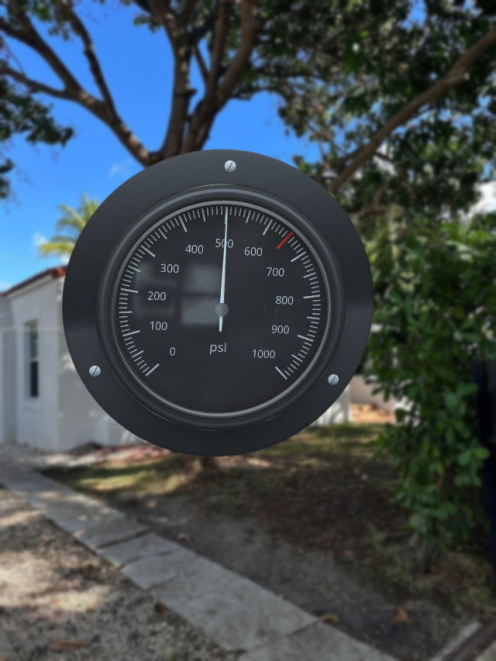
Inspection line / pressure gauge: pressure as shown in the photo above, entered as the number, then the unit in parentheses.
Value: 500 (psi)
